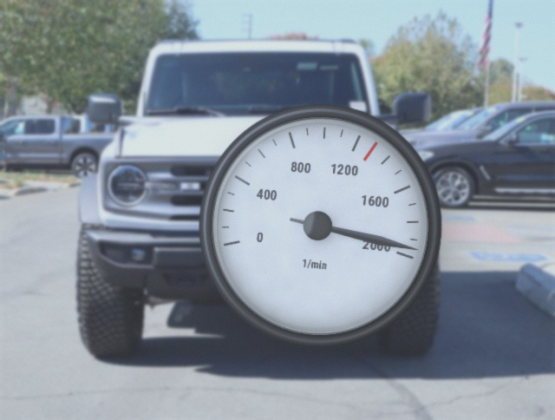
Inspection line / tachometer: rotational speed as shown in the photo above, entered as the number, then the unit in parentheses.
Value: 1950 (rpm)
